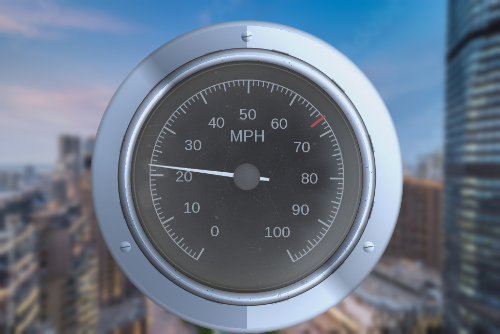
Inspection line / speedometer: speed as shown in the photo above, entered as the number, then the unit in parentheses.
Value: 22 (mph)
